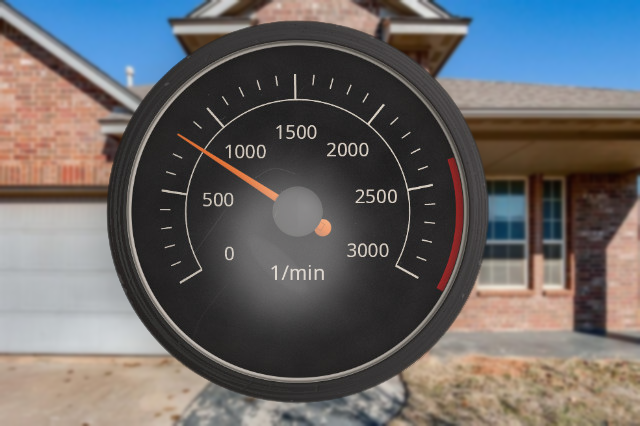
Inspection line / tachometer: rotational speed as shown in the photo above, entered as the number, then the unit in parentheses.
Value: 800 (rpm)
